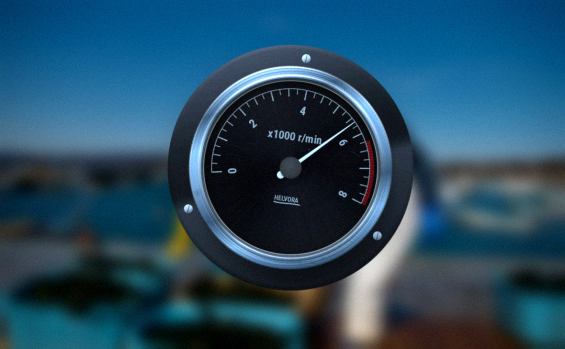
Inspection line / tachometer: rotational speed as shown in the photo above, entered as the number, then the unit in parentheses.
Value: 5625 (rpm)
